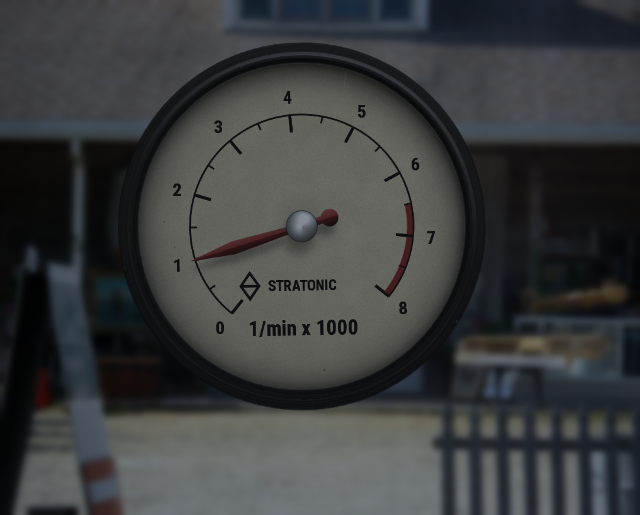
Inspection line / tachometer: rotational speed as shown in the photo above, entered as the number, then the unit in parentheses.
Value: 1000 (rpm)
